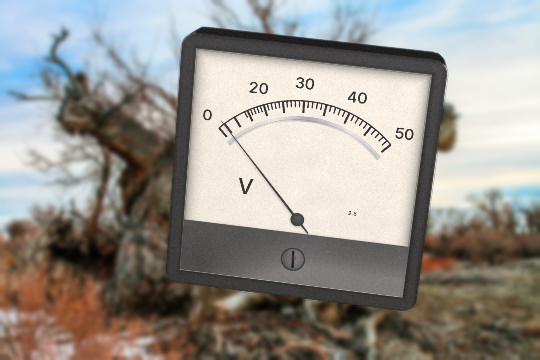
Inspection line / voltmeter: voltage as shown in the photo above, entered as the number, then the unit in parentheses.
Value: 5 (V)
